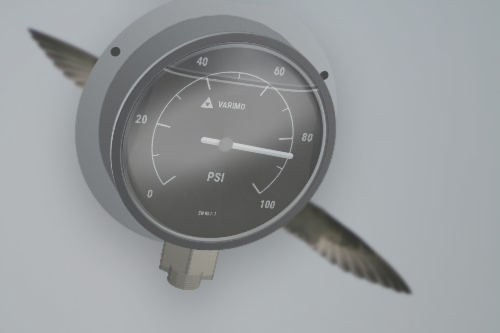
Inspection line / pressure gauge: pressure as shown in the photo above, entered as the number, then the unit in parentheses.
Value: 85 (psi)
